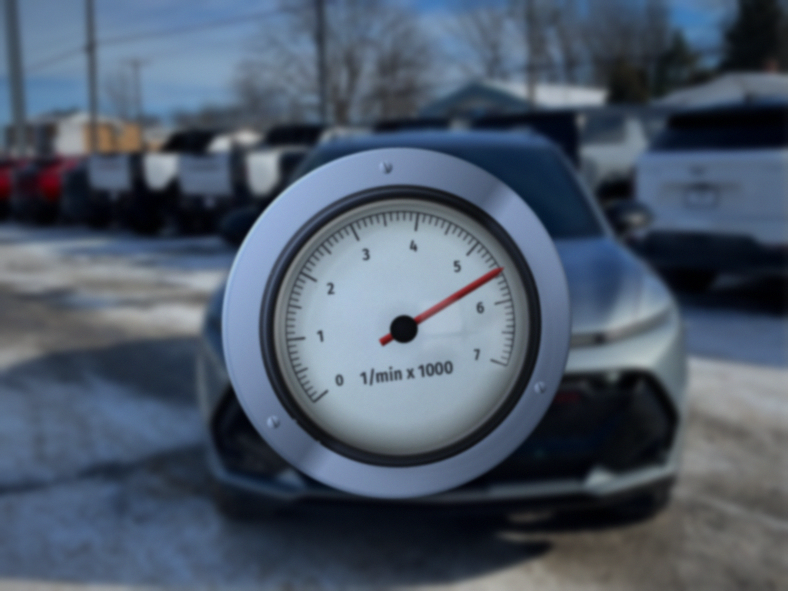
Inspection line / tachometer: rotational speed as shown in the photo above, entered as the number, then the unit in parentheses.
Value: 5500 (rpm)
